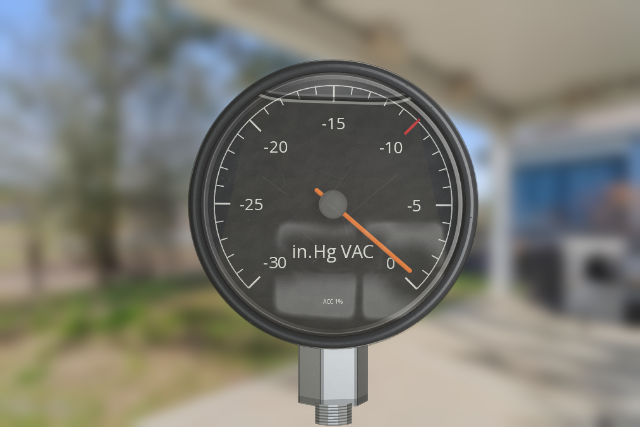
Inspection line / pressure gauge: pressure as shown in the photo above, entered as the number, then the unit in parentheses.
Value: -0.5 (inHg)
